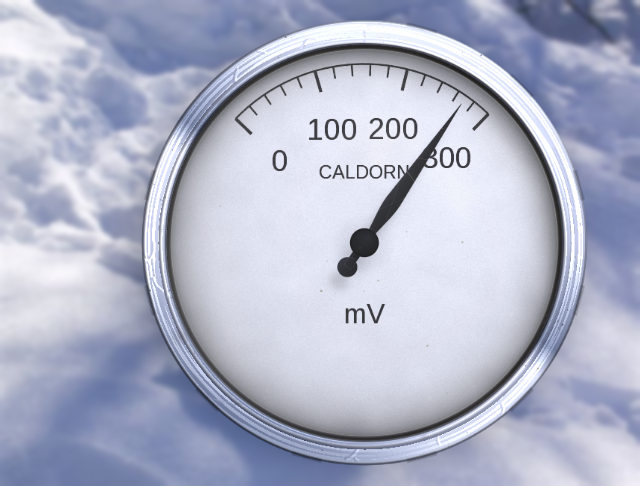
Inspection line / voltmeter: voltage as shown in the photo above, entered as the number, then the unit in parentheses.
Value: 270 (mV)
